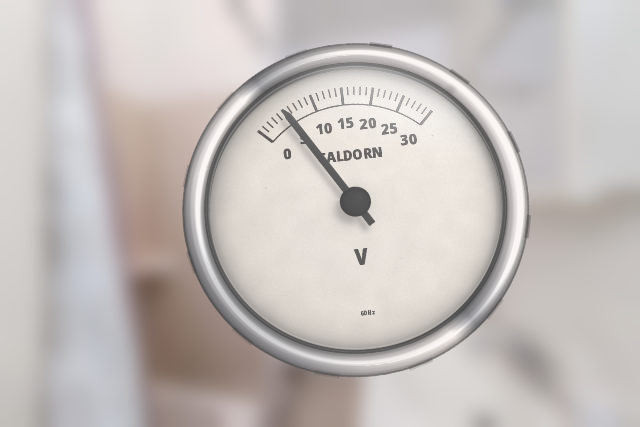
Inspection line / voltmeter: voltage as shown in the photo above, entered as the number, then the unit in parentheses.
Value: 5 (V)
